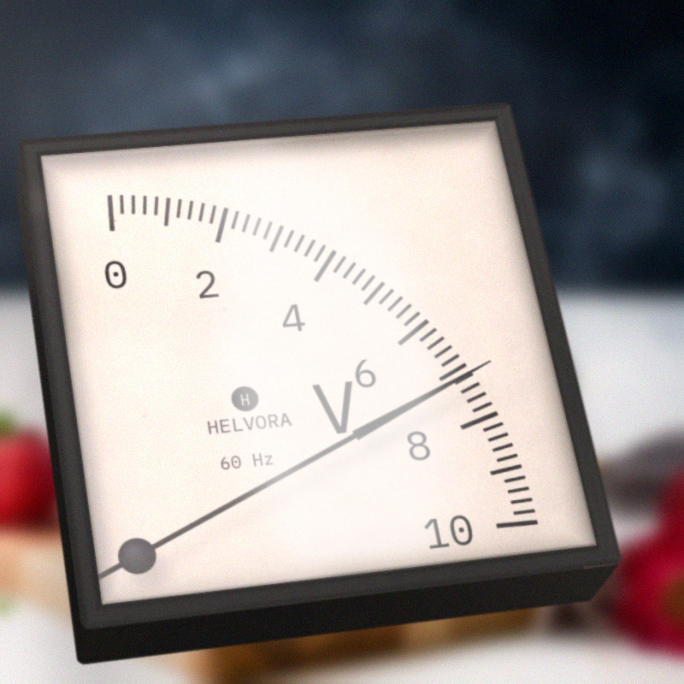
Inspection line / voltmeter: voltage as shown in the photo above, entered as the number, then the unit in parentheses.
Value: 7.2 (V)
